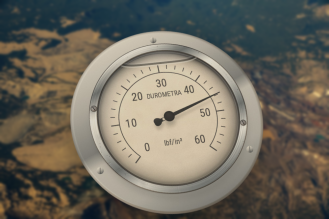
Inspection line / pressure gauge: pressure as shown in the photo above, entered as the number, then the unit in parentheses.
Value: 46 (psi)
